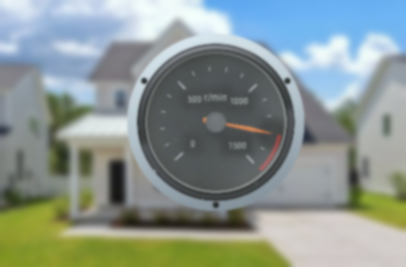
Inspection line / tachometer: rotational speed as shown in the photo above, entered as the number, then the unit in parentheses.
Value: 1300 (rpm)
